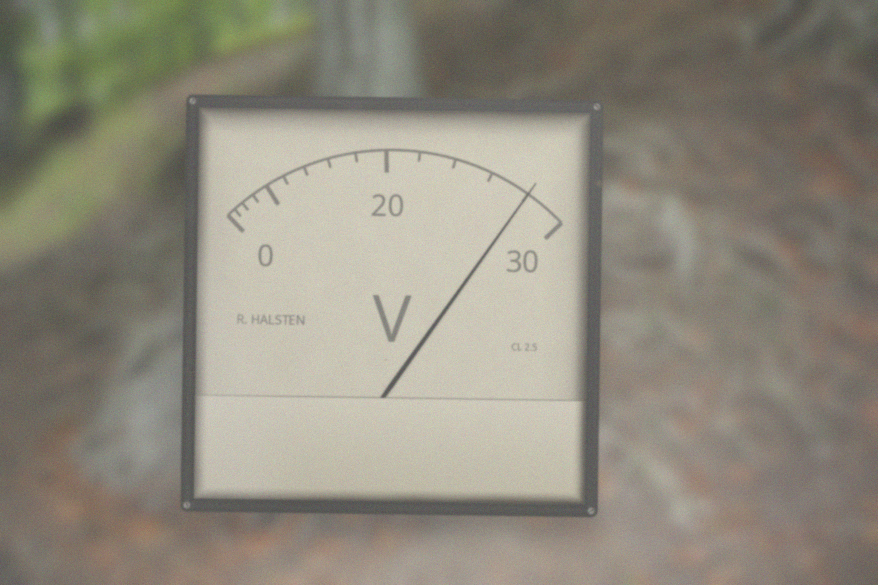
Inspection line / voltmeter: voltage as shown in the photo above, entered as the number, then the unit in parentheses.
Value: 28 (V)
